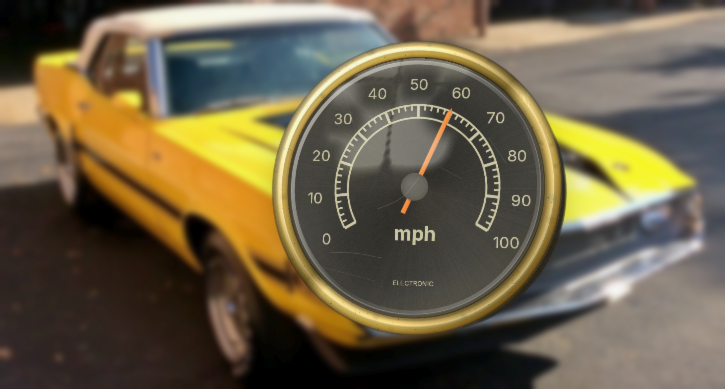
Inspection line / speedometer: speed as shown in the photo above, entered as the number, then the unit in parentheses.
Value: 60 (mph)
